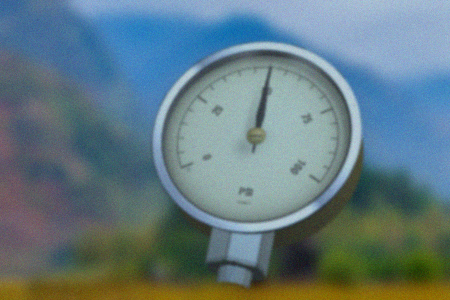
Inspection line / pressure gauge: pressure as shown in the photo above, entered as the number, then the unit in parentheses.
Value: 50 (psi)
